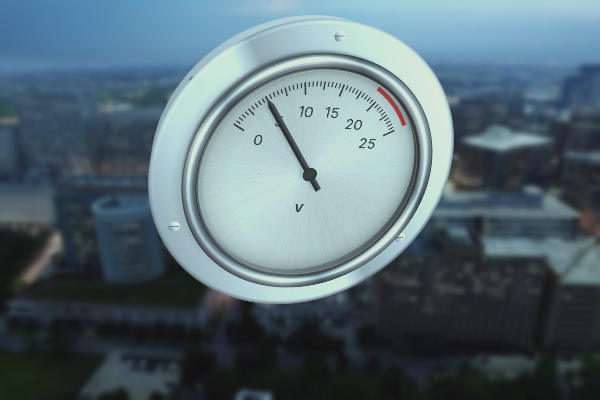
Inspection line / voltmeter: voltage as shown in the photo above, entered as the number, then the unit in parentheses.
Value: 5 (V)
